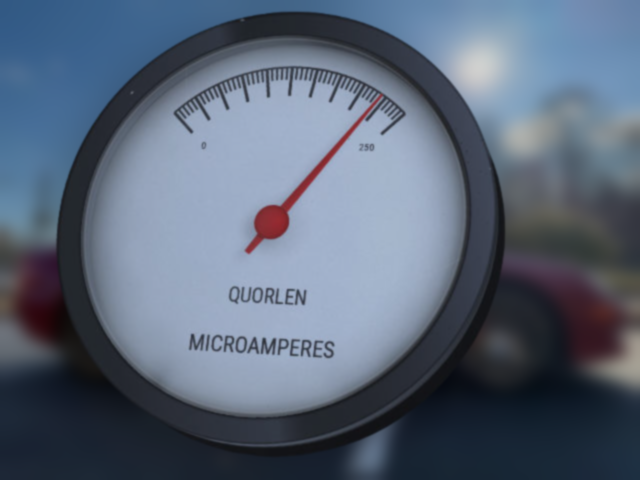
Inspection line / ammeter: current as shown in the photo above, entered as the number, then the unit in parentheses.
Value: 225 (µA)
